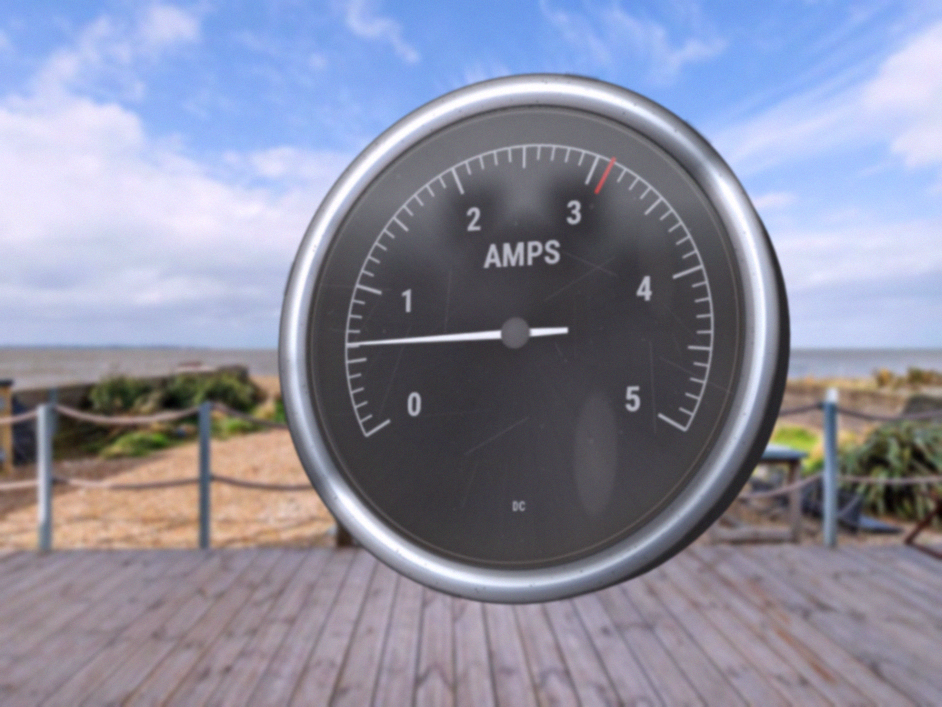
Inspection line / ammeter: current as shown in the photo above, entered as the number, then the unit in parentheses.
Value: 0.6 (A)
